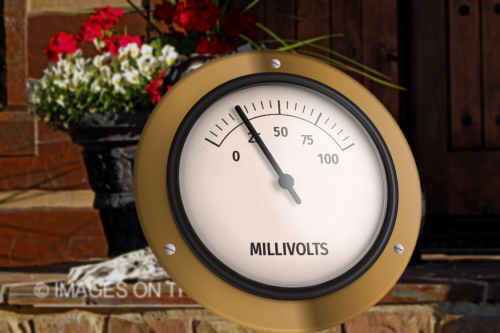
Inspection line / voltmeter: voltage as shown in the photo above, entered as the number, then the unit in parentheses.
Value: 25 (mV)
